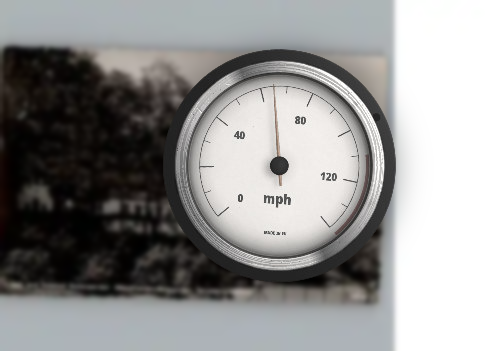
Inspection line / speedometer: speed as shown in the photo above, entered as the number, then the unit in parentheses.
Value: 65 (mph)
